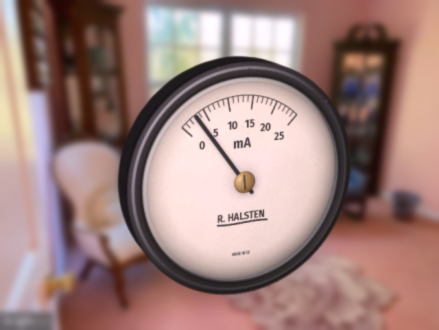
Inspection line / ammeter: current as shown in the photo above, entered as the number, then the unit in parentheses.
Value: 3 (mA)
